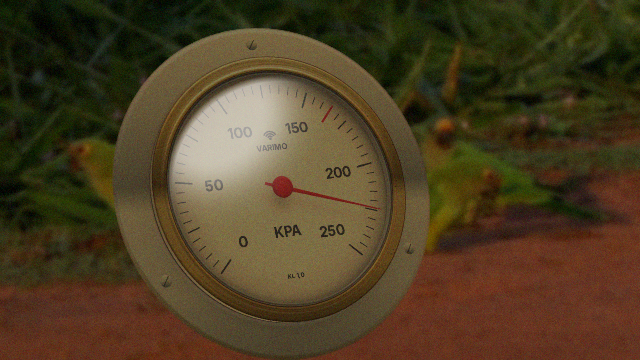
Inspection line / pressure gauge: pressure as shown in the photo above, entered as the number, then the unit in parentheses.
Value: 225 (kPa)
